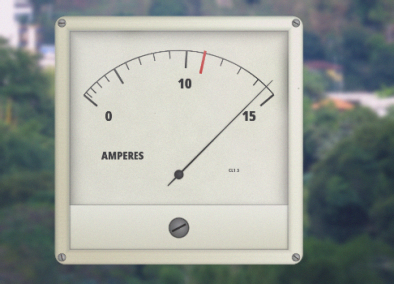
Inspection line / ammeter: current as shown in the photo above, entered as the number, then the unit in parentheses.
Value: 14.5 (A)
